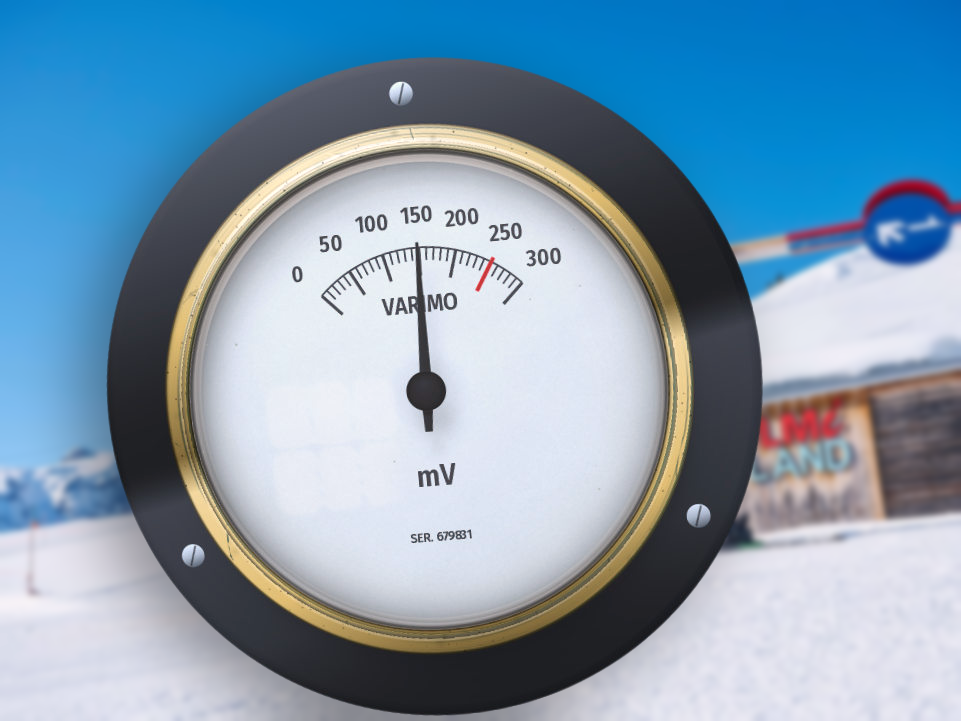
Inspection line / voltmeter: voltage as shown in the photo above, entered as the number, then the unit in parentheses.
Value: 150 (mV)
